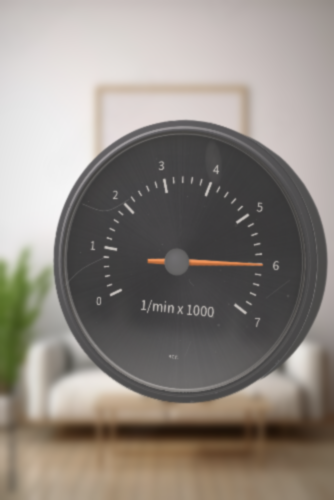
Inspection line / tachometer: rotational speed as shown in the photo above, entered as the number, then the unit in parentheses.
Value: 6000 (rpm)
